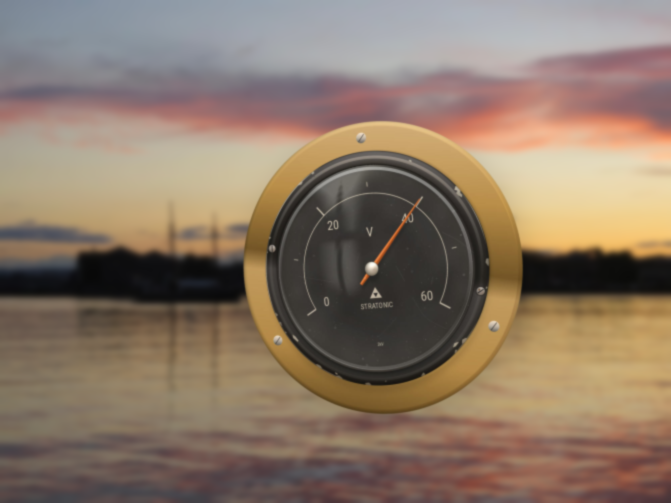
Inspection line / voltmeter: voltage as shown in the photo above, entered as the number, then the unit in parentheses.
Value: 40 (V)
